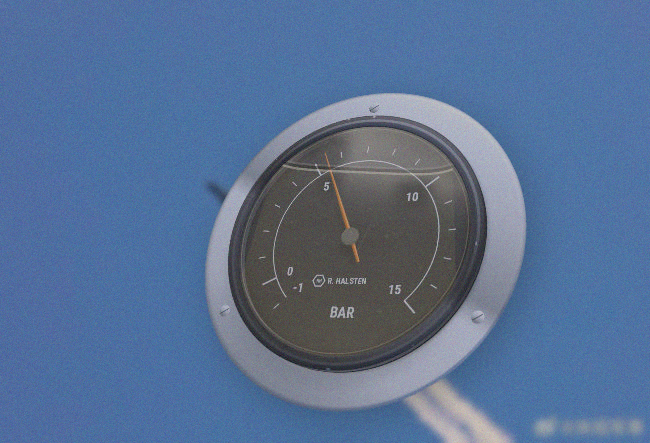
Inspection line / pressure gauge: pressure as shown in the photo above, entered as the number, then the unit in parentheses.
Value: 5.5 (bar)
